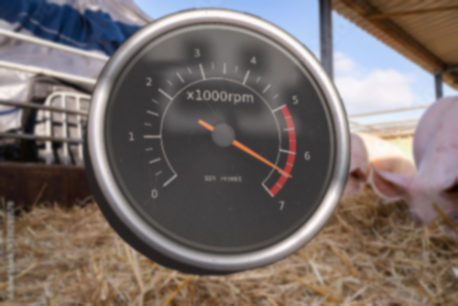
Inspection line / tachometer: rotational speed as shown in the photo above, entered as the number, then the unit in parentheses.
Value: 6500 (rpm)
